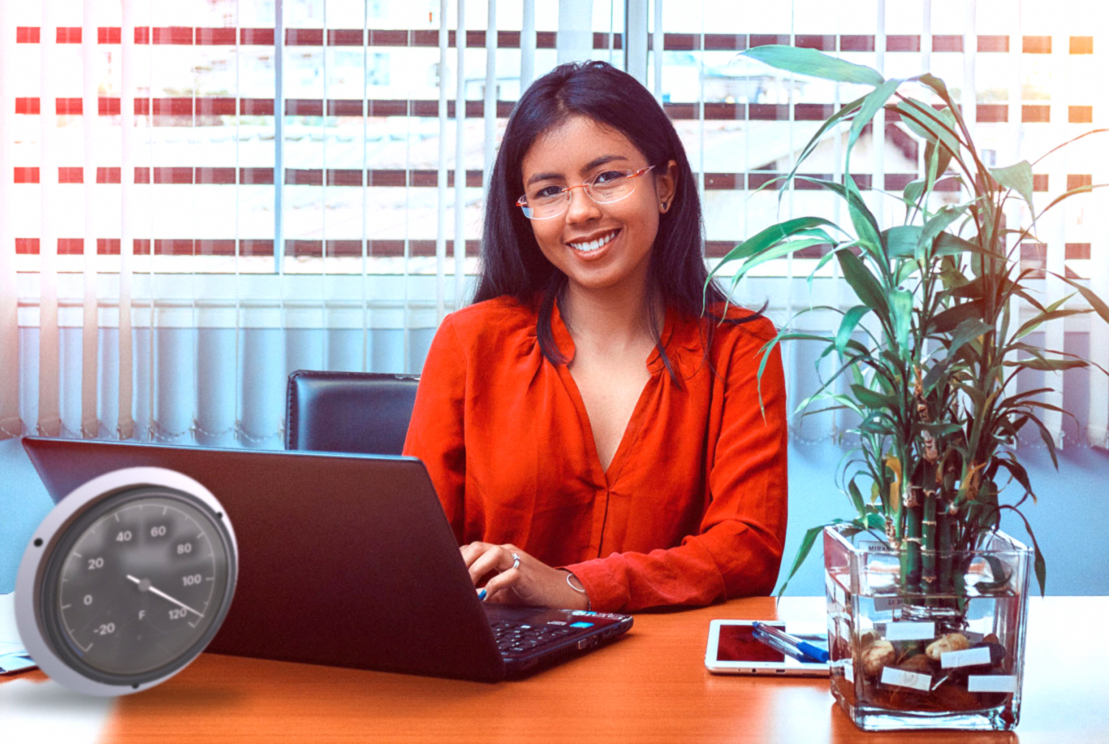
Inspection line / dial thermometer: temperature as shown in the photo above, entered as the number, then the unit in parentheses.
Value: 115 (°F)
